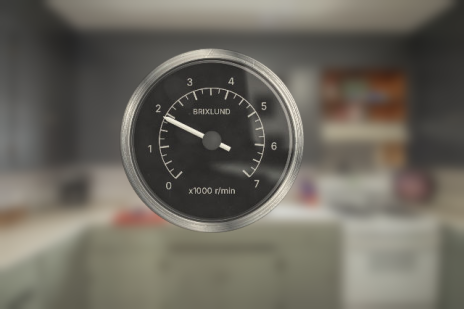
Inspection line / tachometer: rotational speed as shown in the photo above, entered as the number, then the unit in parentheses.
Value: 1875 (rpm)
